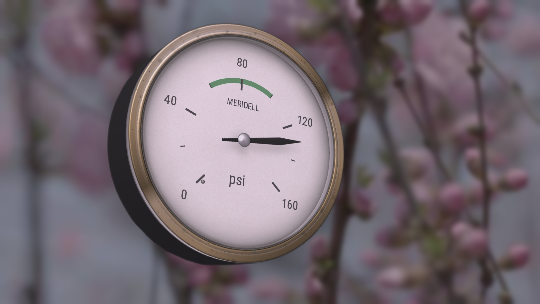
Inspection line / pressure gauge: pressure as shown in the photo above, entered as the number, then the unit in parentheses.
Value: 130 (psi)
